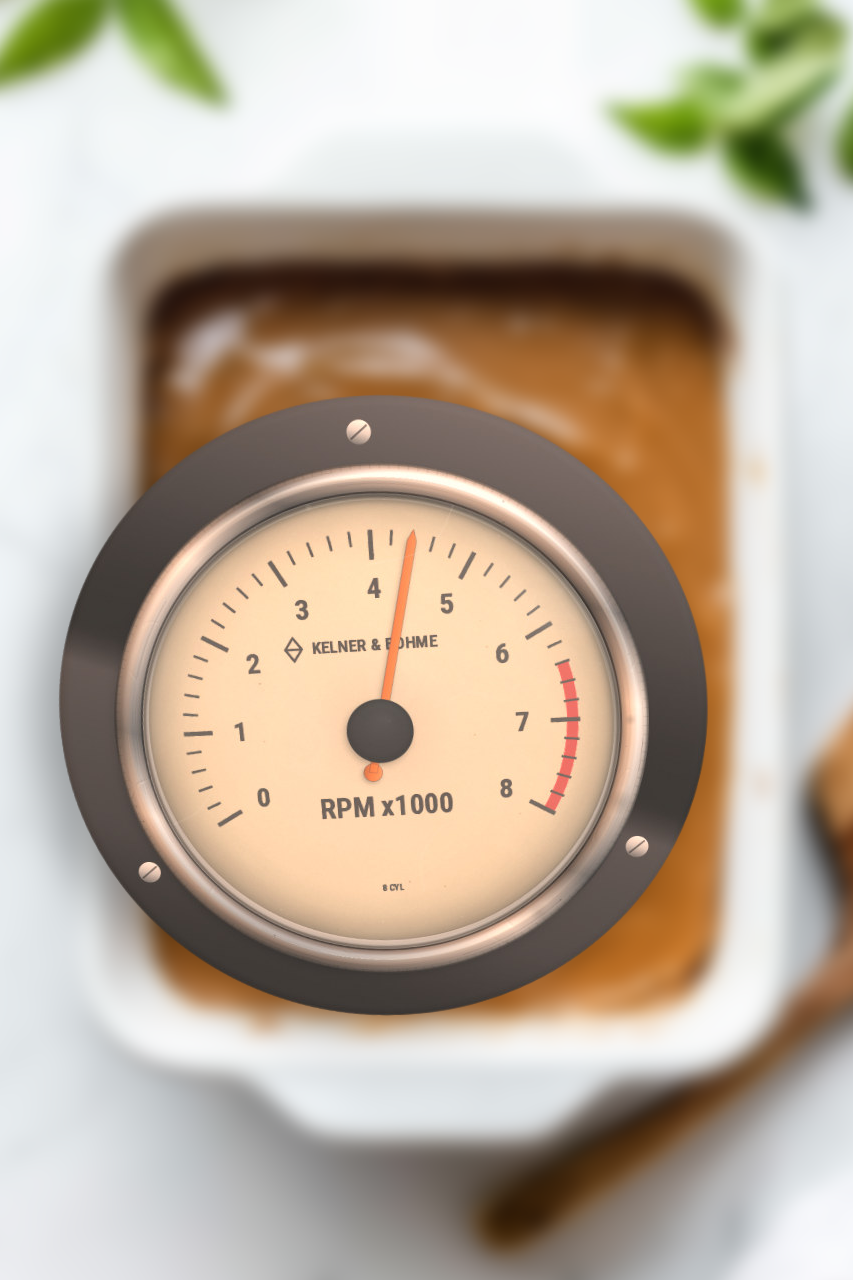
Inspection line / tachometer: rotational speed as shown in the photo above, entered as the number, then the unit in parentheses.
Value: 4400 (rpm)
